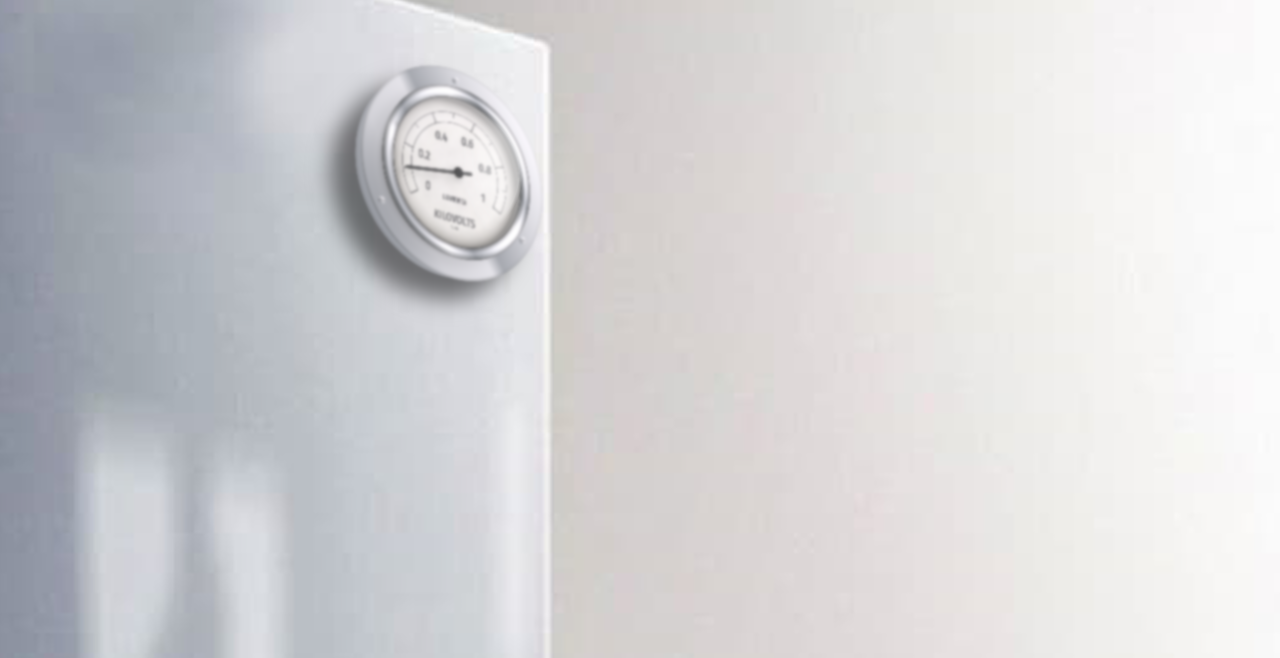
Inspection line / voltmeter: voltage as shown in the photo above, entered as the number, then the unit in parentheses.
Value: 0.1 (kV)
